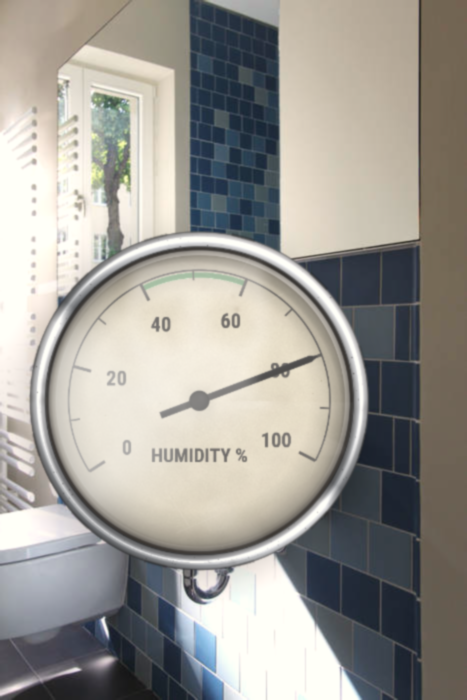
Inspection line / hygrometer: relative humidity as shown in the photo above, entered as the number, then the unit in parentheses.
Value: 80 (%)
